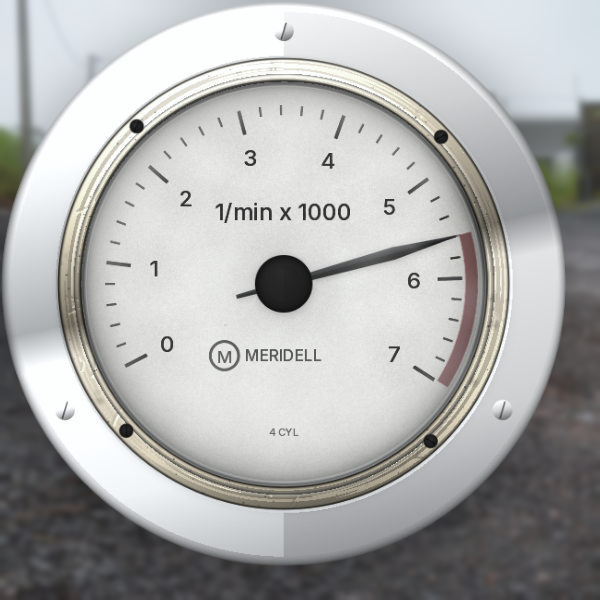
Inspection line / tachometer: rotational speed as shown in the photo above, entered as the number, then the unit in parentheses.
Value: 5600 (rpm)
